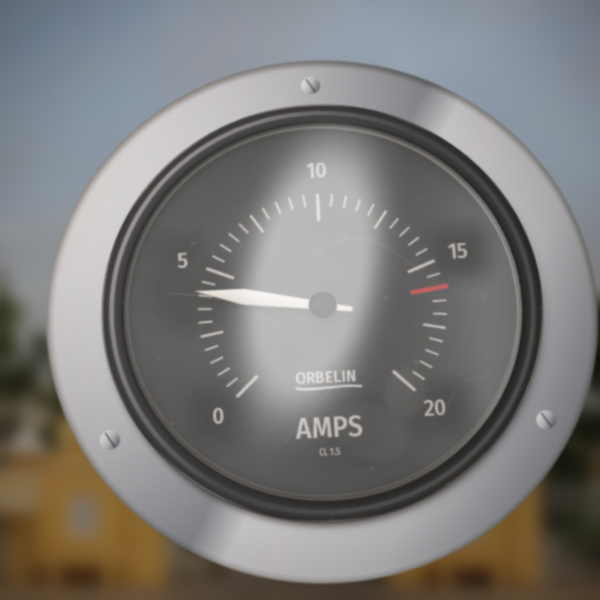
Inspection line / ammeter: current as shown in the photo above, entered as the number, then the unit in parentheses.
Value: 4 (A)
